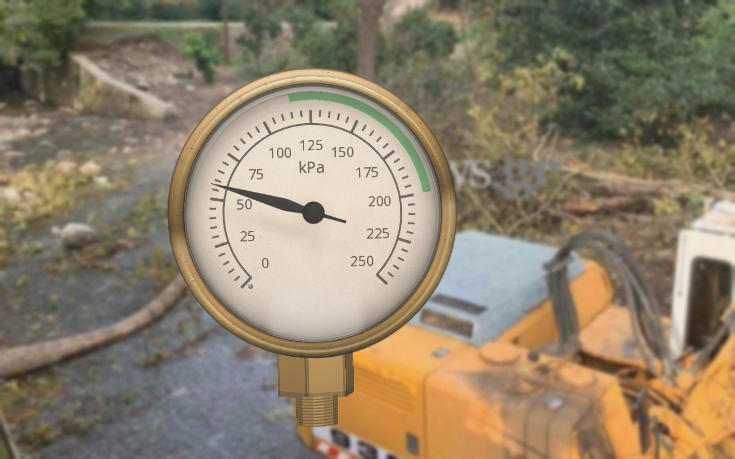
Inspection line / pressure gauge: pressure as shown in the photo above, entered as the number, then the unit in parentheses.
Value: 57.5 (kPa)
